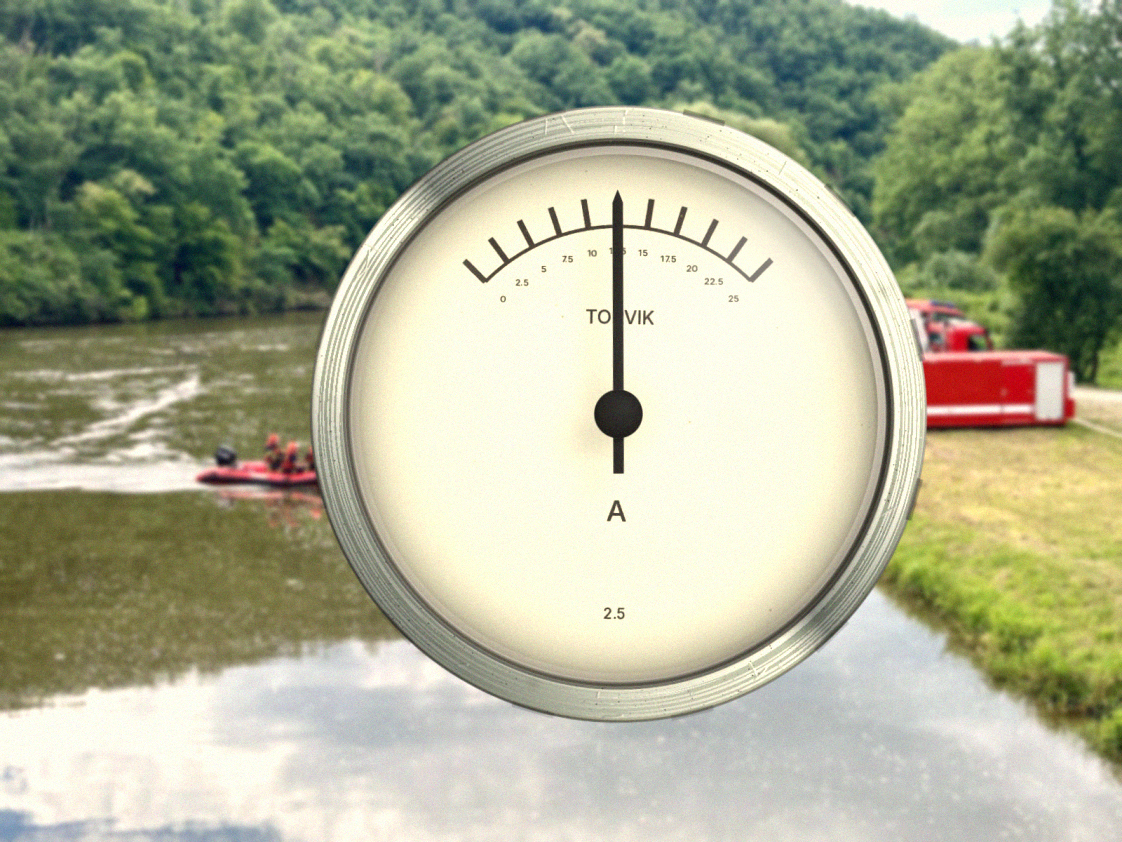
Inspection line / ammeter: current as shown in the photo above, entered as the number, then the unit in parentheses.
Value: 12.5 (A)
